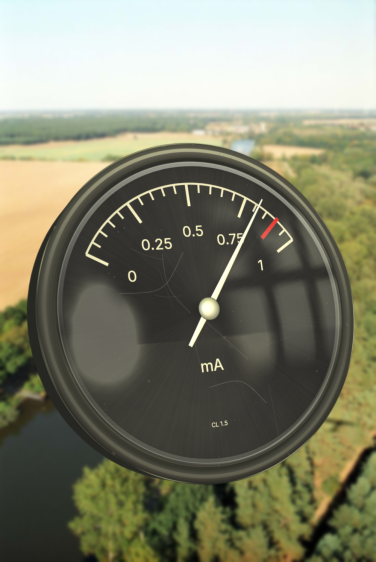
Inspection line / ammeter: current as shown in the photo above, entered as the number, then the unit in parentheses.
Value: 0.8 (mA)
